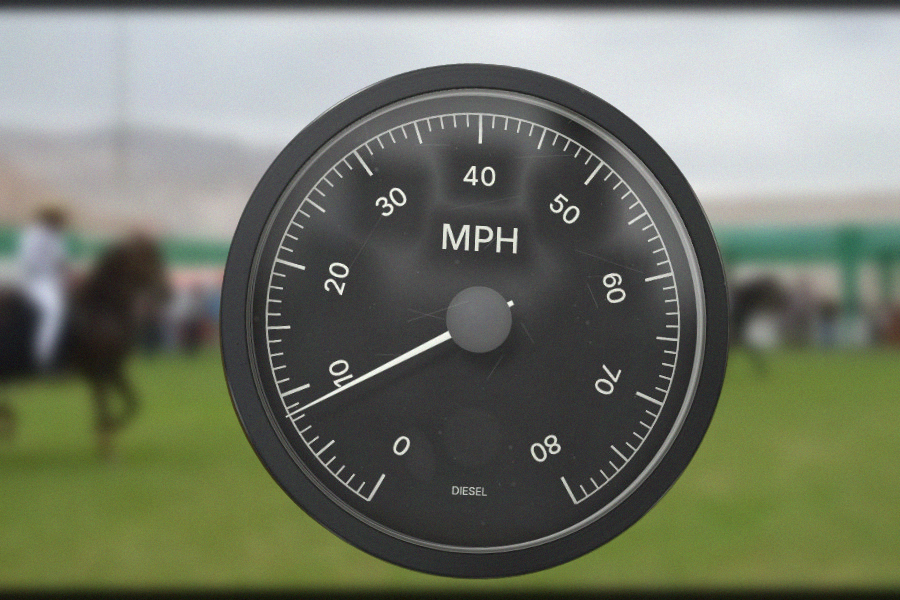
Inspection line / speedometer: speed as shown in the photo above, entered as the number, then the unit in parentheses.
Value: 8.5 (mph)
